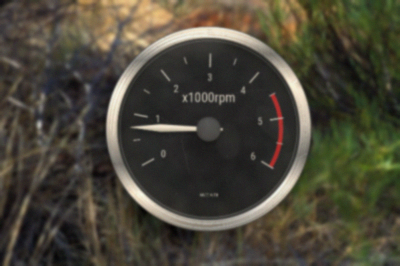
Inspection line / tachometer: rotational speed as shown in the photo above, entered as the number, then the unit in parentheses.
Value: 750 (rpm)
